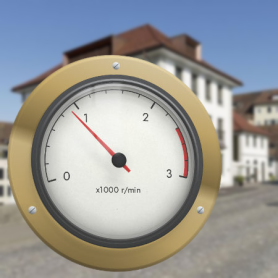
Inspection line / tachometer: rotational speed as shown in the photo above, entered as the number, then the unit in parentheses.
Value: 900 (rpm)
